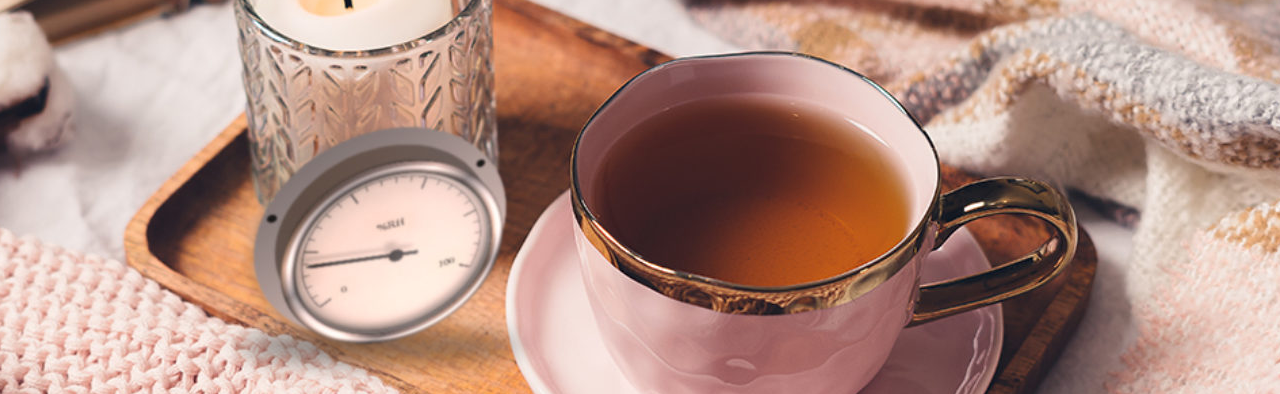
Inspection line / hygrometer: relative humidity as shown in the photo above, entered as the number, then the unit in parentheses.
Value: 16 (%)
